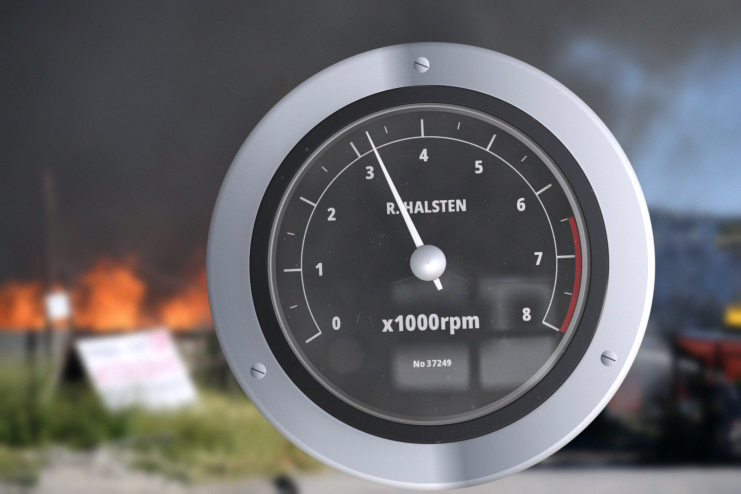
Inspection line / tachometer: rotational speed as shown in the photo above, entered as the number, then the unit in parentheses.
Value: 3250 (rpm)
